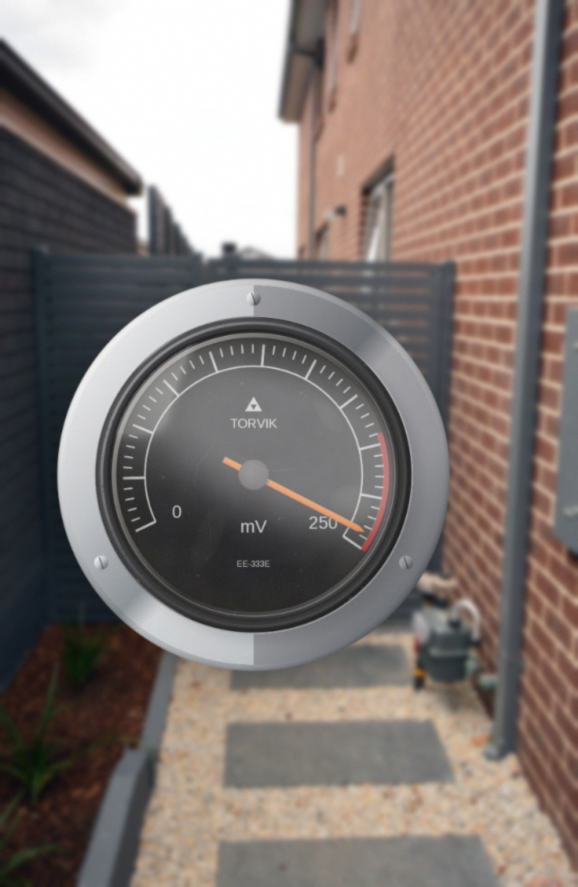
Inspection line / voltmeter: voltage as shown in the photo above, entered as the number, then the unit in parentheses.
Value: 242.5 (mV)
